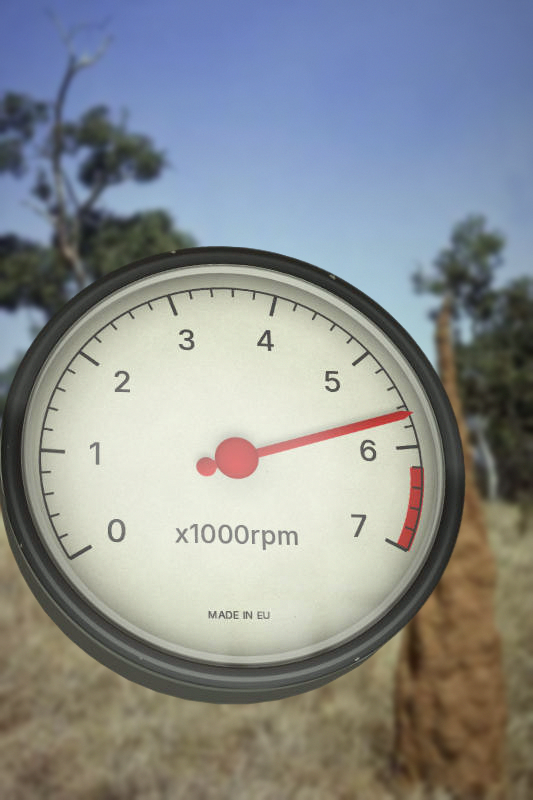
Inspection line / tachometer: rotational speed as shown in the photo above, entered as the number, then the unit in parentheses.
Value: 5700 (rpm)
